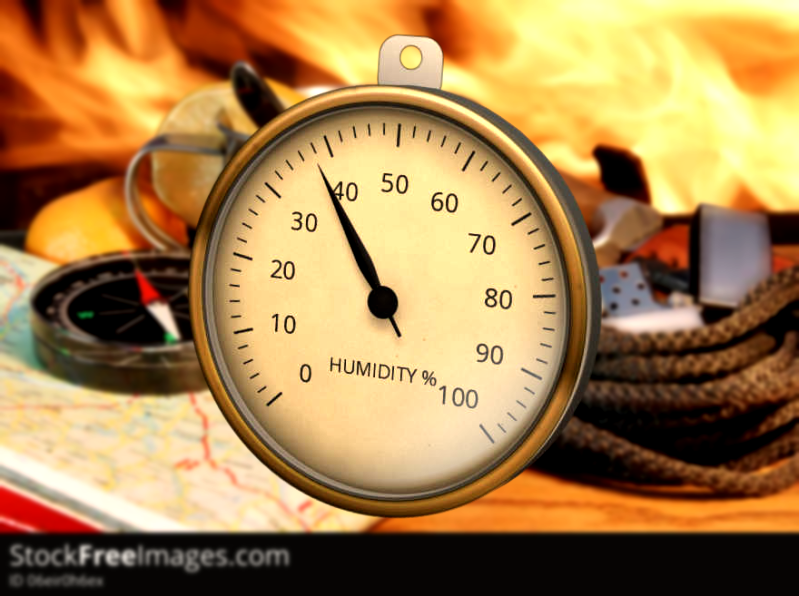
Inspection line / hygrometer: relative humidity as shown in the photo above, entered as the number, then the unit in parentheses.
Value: 38 (%)
